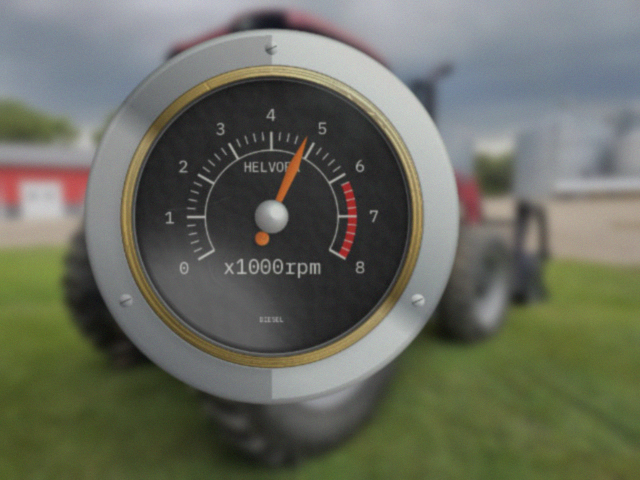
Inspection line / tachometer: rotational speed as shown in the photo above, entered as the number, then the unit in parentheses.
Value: 4800 (rpm)
